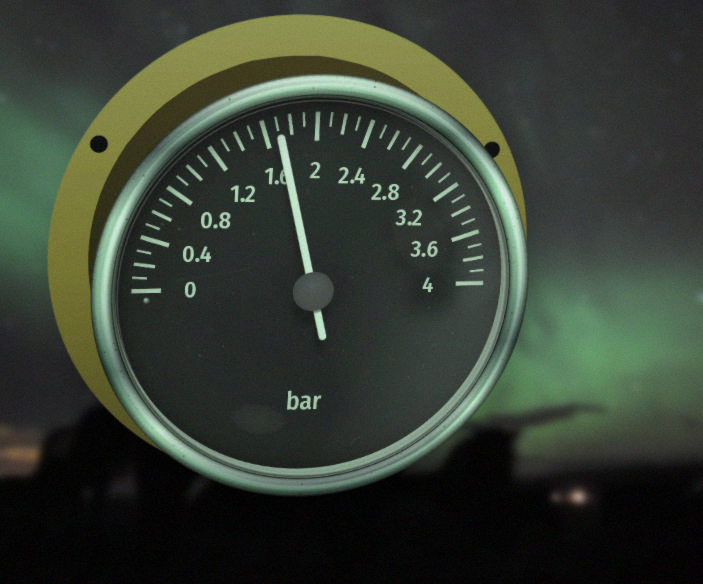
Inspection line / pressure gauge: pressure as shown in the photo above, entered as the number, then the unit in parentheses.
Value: 1.7 (bar)
